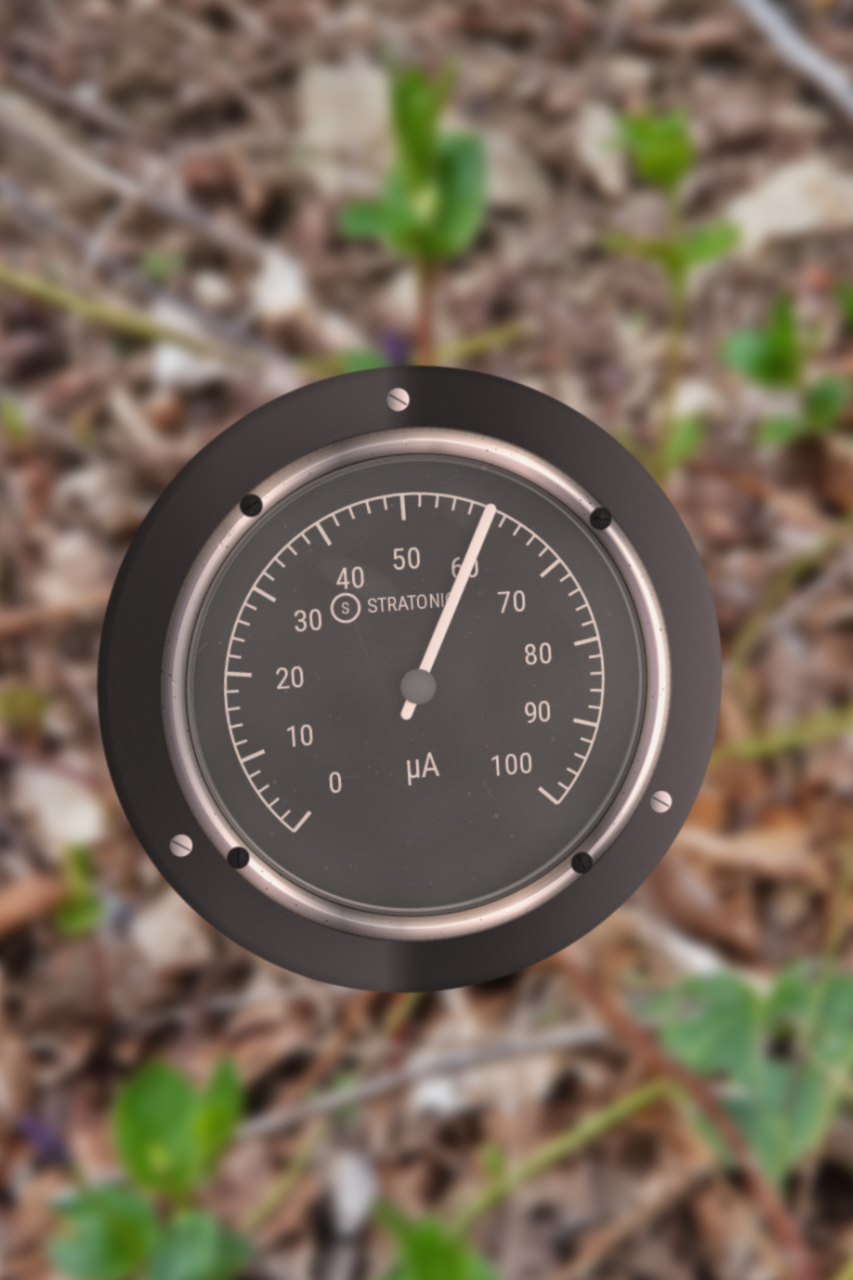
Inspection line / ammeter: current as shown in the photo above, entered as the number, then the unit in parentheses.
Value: 60 (µA)
